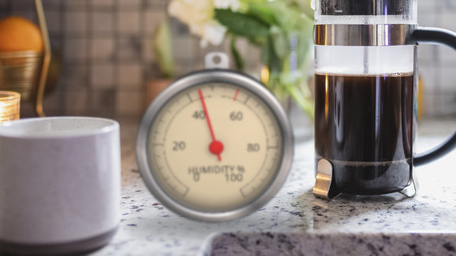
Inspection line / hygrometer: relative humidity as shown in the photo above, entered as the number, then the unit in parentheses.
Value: 44 (%)
